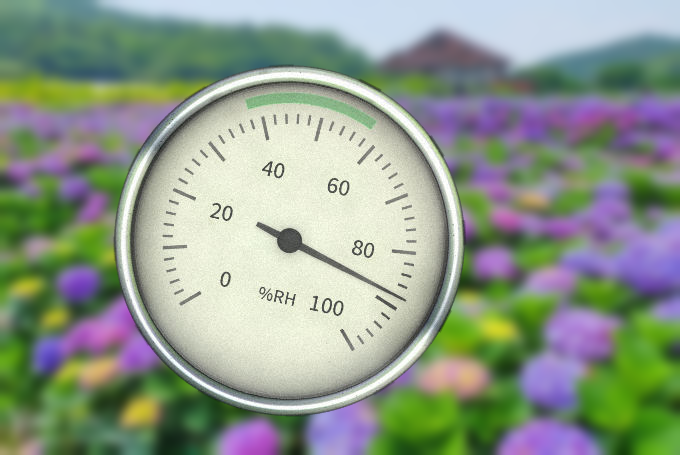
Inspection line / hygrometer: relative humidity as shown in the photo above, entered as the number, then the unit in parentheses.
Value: 88 (%)
